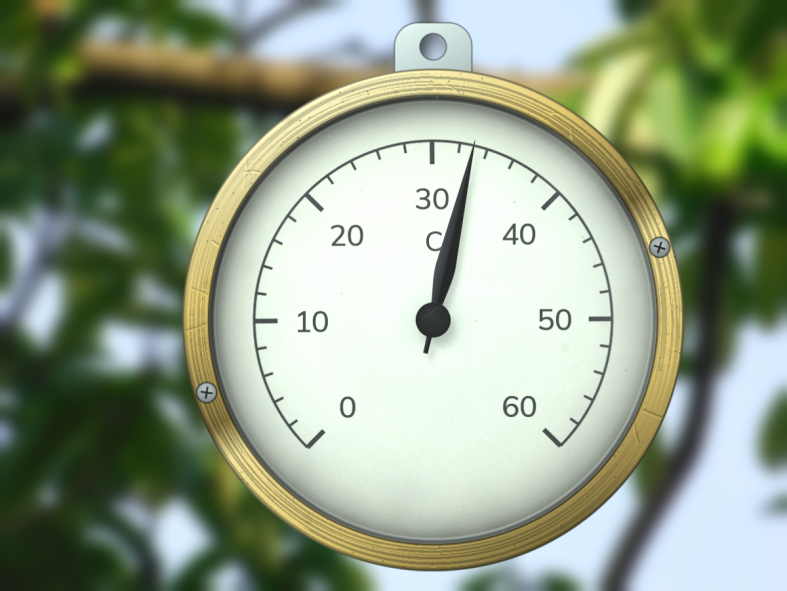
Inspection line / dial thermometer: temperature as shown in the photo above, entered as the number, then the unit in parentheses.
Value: 33 (°C)
